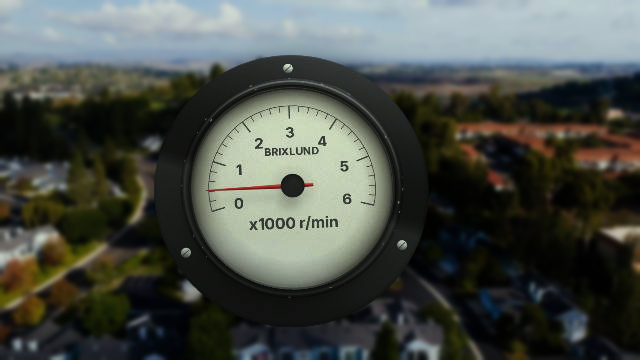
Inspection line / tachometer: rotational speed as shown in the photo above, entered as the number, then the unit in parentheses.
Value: 400 (rpm)
